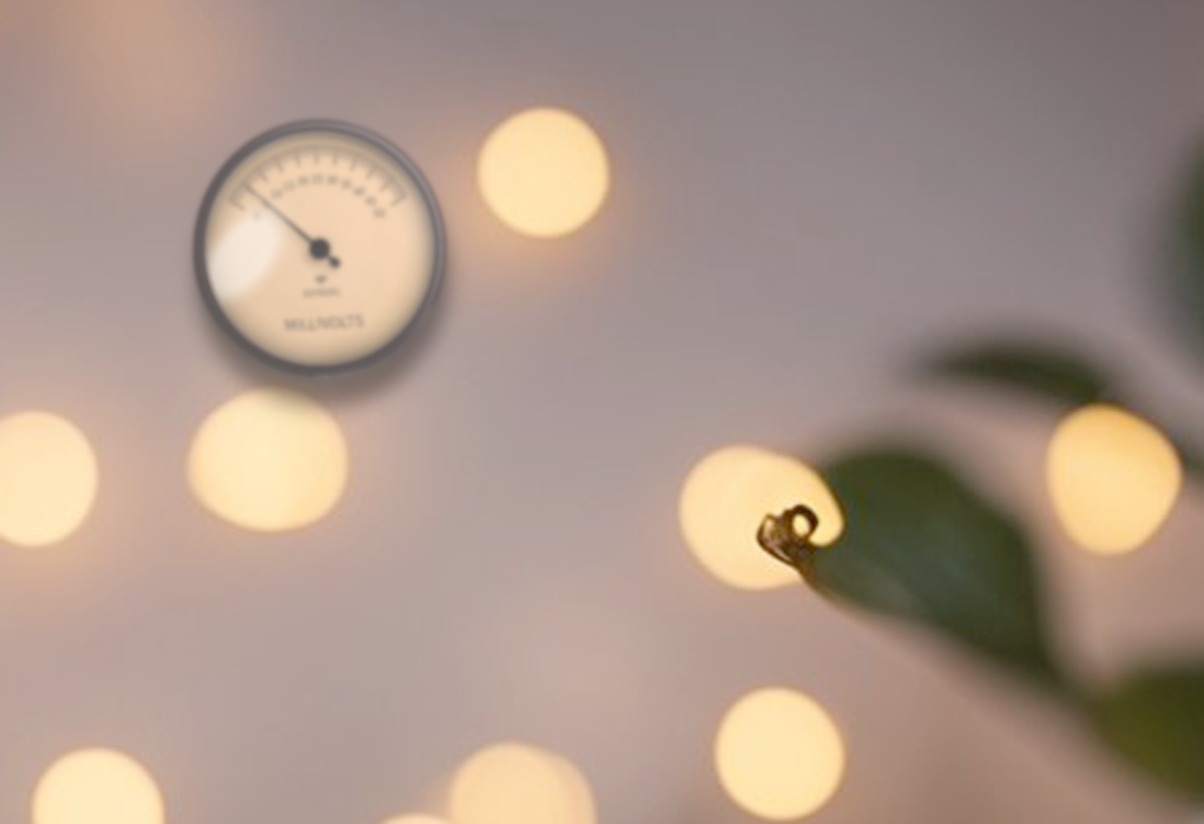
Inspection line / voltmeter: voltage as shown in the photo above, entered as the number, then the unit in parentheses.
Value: 5 (mV)
